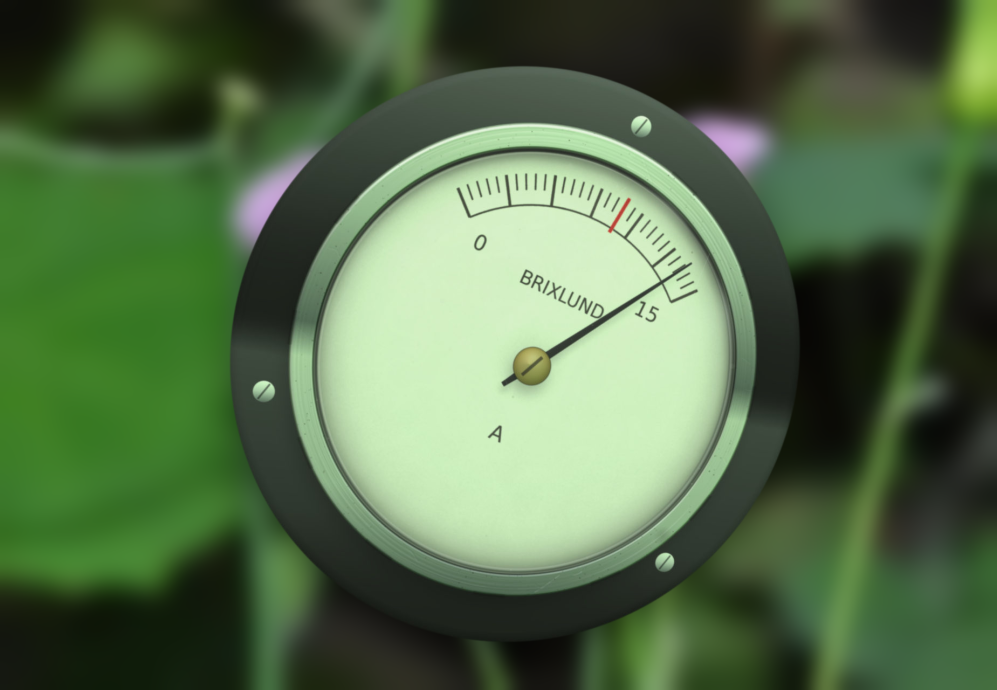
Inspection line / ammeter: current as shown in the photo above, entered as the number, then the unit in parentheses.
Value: 13.5 (A)
